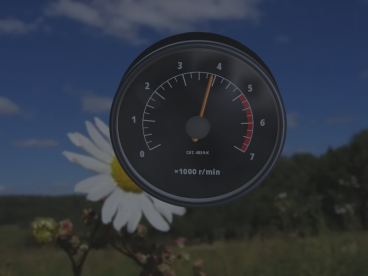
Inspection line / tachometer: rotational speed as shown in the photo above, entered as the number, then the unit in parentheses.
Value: 3875 (rpm)
